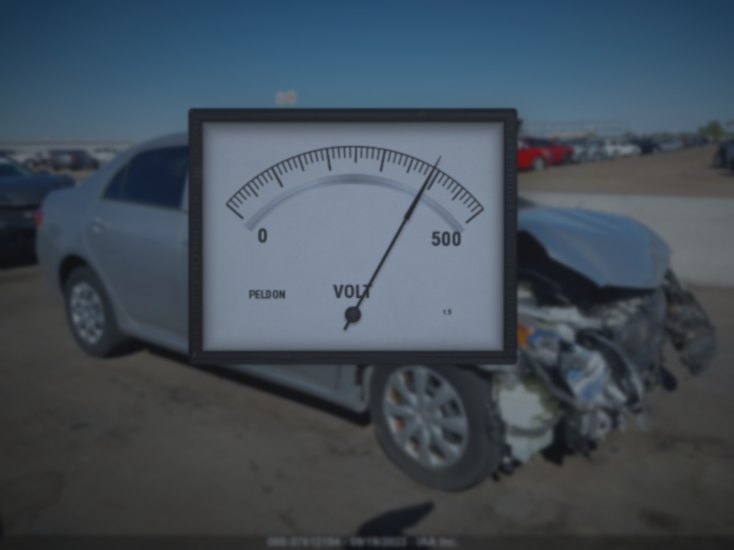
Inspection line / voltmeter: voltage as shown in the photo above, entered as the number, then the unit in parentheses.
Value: 390 (V)
